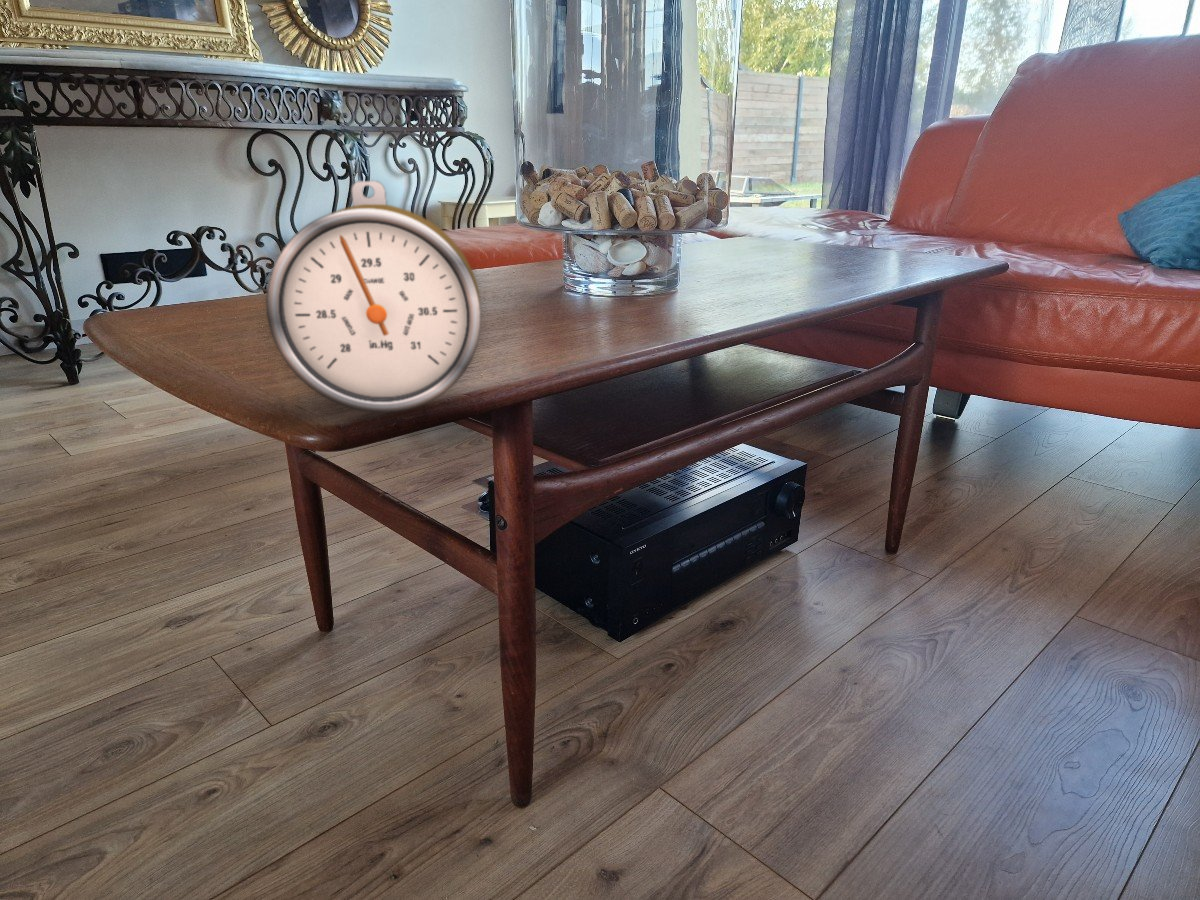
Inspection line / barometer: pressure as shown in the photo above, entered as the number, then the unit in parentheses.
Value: 29.3 (inHg)
